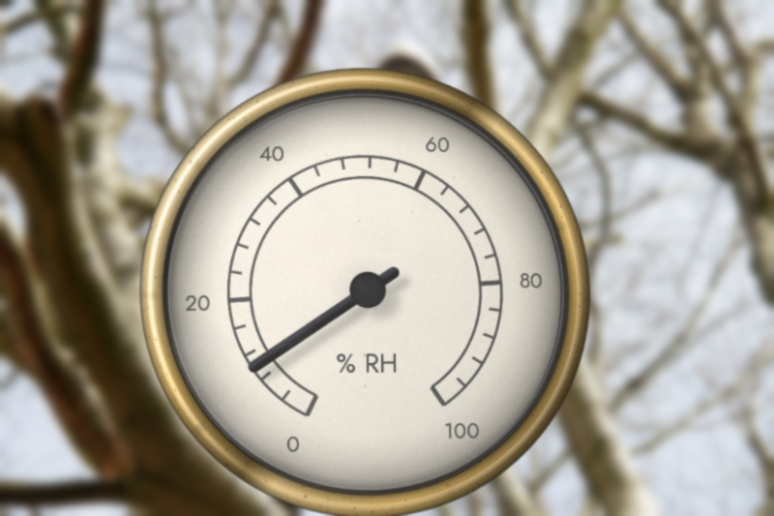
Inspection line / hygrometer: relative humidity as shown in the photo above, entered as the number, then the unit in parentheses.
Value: 10 (%)
